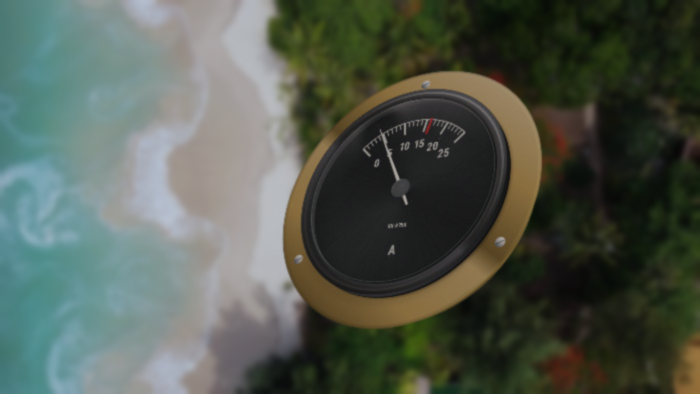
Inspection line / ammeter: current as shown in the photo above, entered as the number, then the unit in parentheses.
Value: 5 (A)
